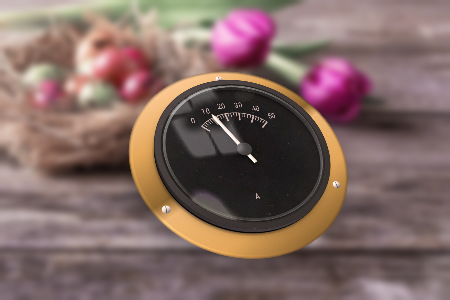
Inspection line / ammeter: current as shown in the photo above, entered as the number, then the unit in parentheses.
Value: 10 (A)
